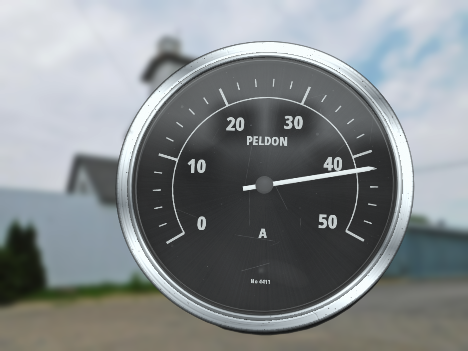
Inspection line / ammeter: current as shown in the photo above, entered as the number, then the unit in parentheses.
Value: 42 (A)
